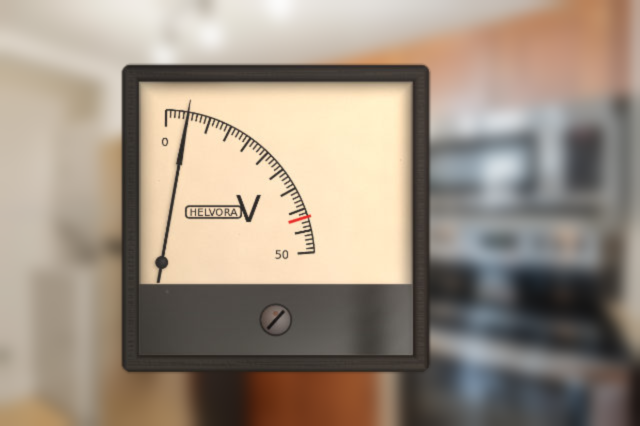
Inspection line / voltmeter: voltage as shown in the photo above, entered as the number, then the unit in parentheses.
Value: 5 (V)
